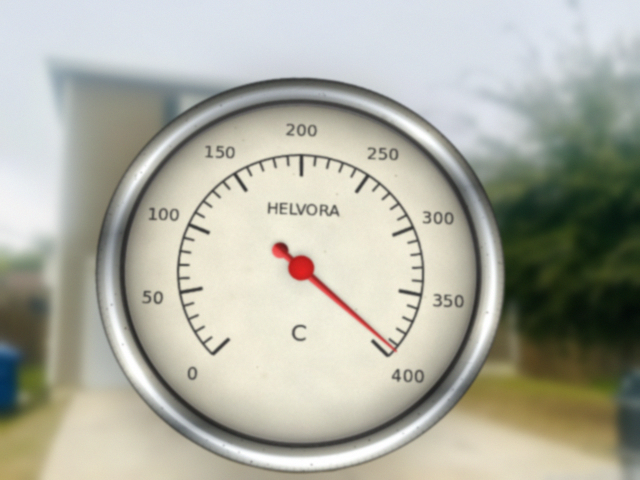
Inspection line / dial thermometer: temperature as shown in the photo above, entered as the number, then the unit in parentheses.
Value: 395 (°C)
